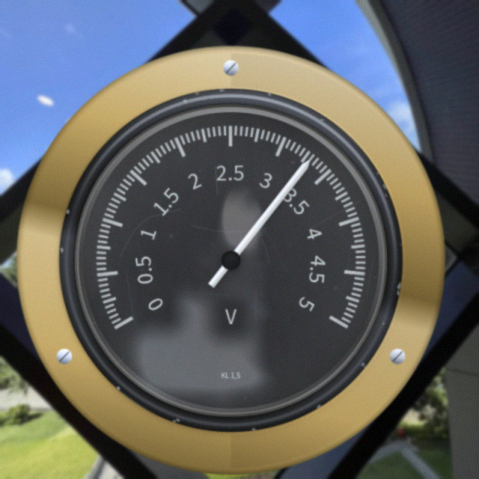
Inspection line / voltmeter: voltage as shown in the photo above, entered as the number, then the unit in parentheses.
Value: 3.3 (V)
